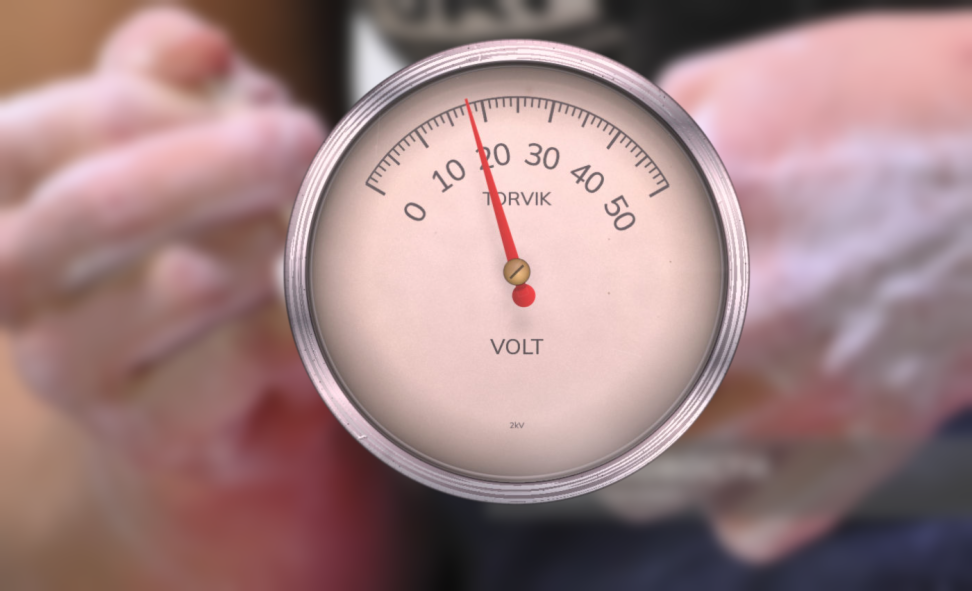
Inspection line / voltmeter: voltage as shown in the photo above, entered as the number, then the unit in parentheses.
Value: 18 (V)
